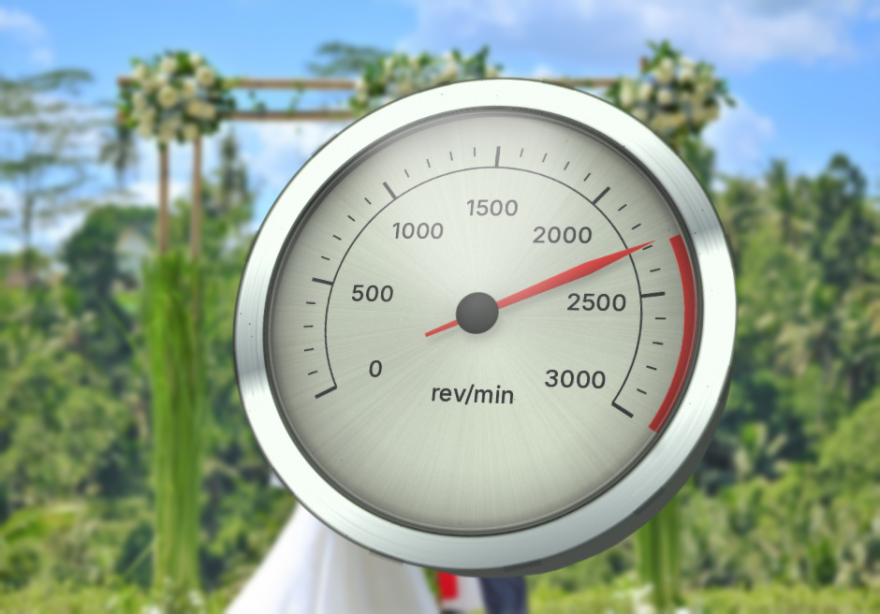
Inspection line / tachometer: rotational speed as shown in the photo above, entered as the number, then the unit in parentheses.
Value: 2300 (rpm)
